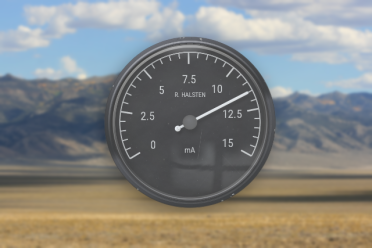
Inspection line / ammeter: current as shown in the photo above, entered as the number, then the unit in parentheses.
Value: 11.5 (mA)
